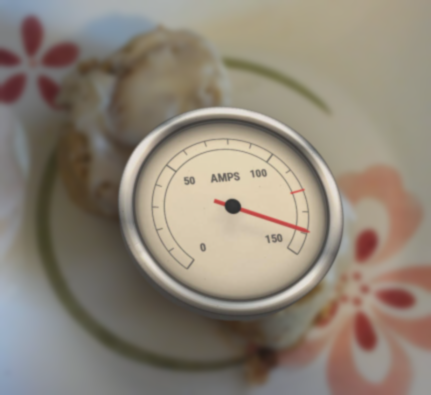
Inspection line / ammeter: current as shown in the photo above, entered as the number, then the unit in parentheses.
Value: 140 (A)
